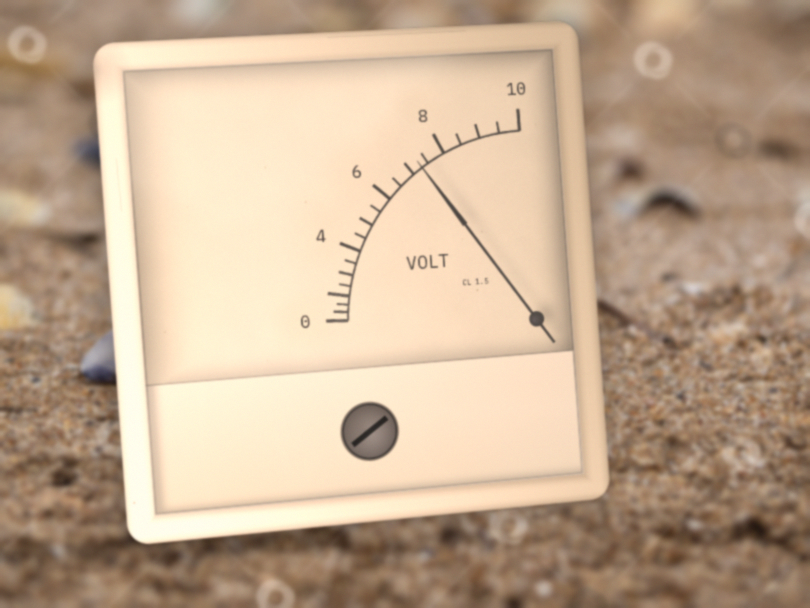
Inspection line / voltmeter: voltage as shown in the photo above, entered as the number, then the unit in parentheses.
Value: 7.25 (V)
